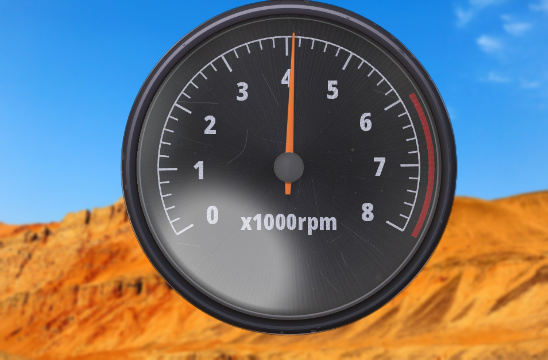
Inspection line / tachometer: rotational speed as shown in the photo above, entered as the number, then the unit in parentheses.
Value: 4100 (rpm)
